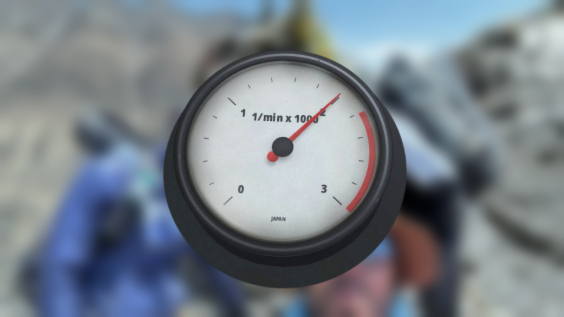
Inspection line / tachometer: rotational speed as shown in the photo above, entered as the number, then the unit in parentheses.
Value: 2000 (rpm)
